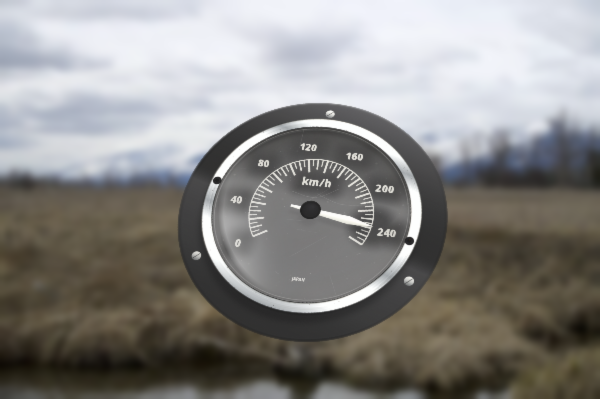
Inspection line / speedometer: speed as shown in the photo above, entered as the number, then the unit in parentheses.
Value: 240 (km/h)
